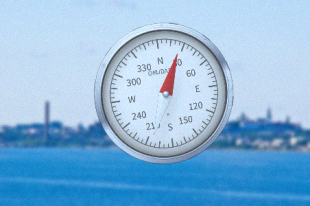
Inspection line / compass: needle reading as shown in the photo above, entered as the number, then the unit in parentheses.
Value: 25 (°)
